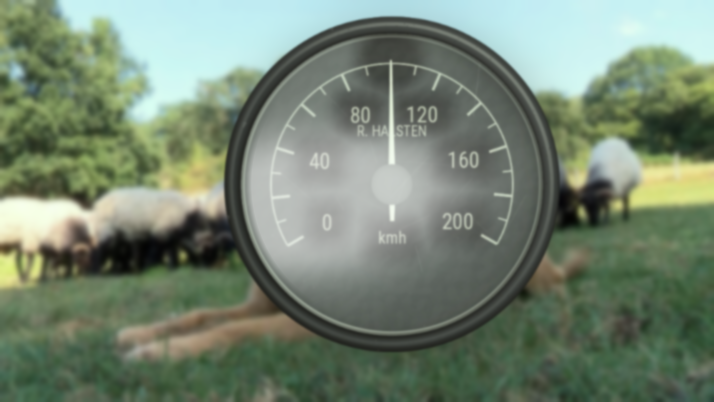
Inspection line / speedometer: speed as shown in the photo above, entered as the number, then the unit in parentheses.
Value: 100 (km/h)
